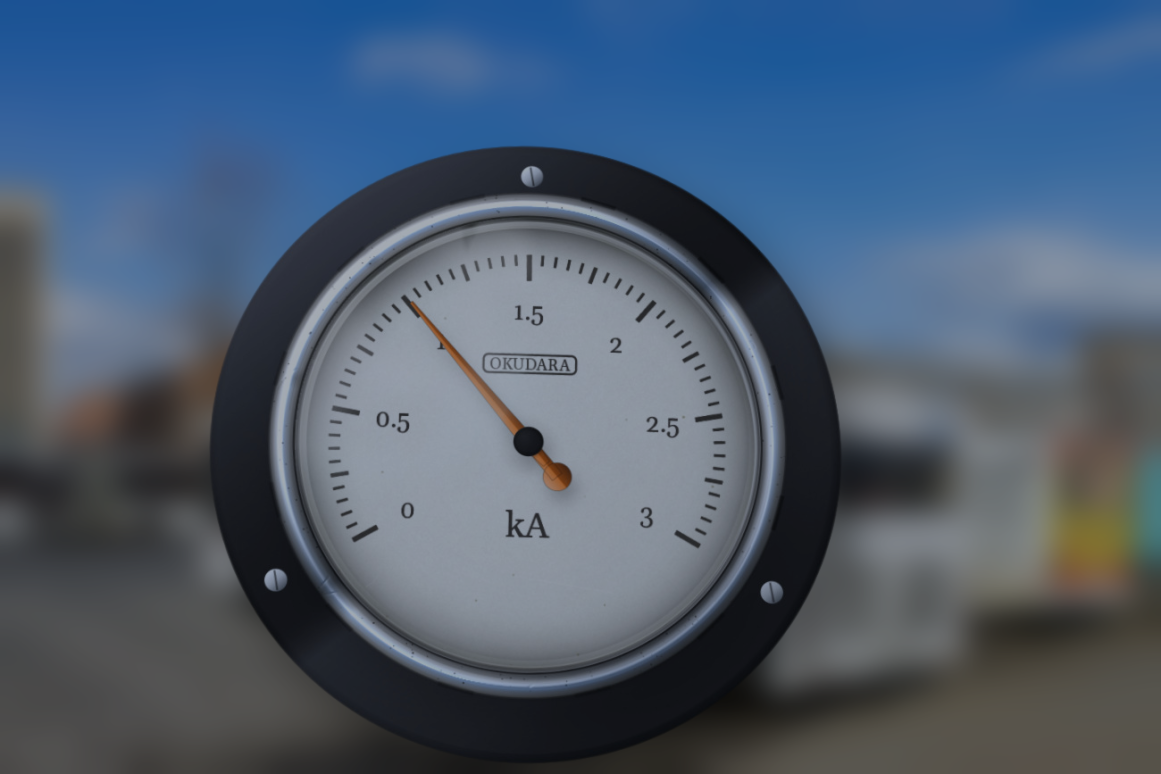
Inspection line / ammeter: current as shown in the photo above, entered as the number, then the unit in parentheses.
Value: 1 (kA)
